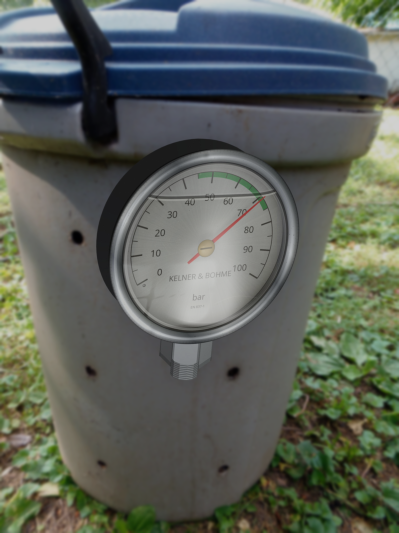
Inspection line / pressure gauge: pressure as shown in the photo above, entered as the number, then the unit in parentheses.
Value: 70 (bar)
